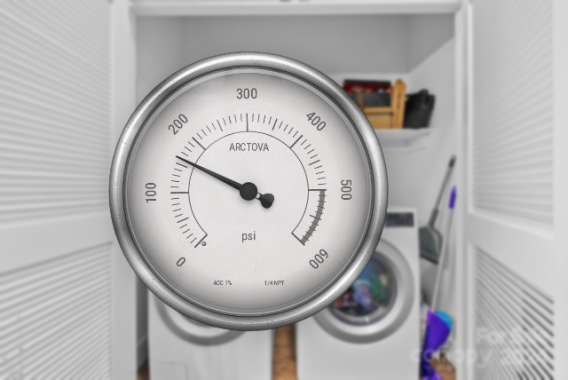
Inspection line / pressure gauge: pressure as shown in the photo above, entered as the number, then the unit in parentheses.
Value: 160 (psi)
